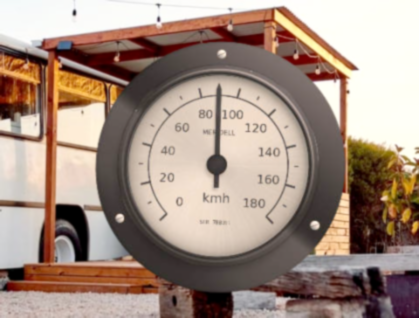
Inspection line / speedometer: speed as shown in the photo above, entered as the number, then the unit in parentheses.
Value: 90 (km/h)
